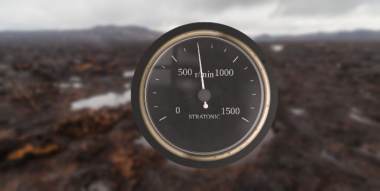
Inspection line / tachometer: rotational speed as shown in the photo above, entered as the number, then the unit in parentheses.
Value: 700 (rpm)
